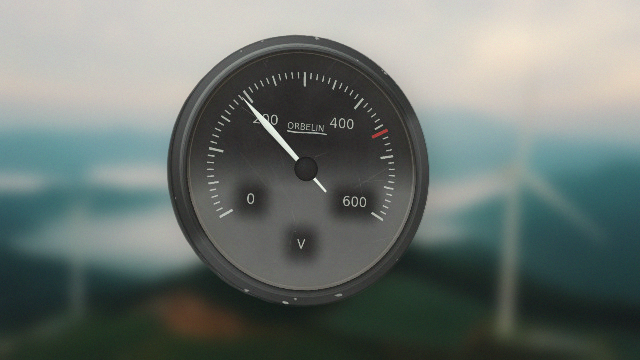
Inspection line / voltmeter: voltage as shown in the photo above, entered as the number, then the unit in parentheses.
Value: 190 (V)
